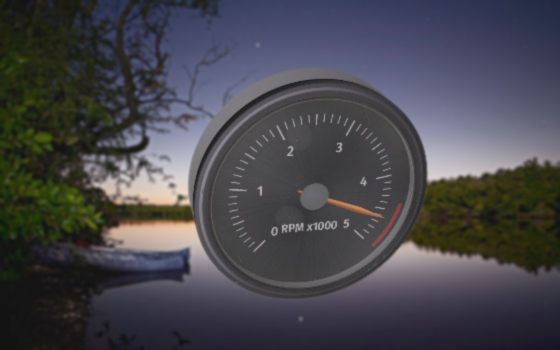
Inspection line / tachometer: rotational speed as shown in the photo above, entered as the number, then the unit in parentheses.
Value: 4600 (rpm)
